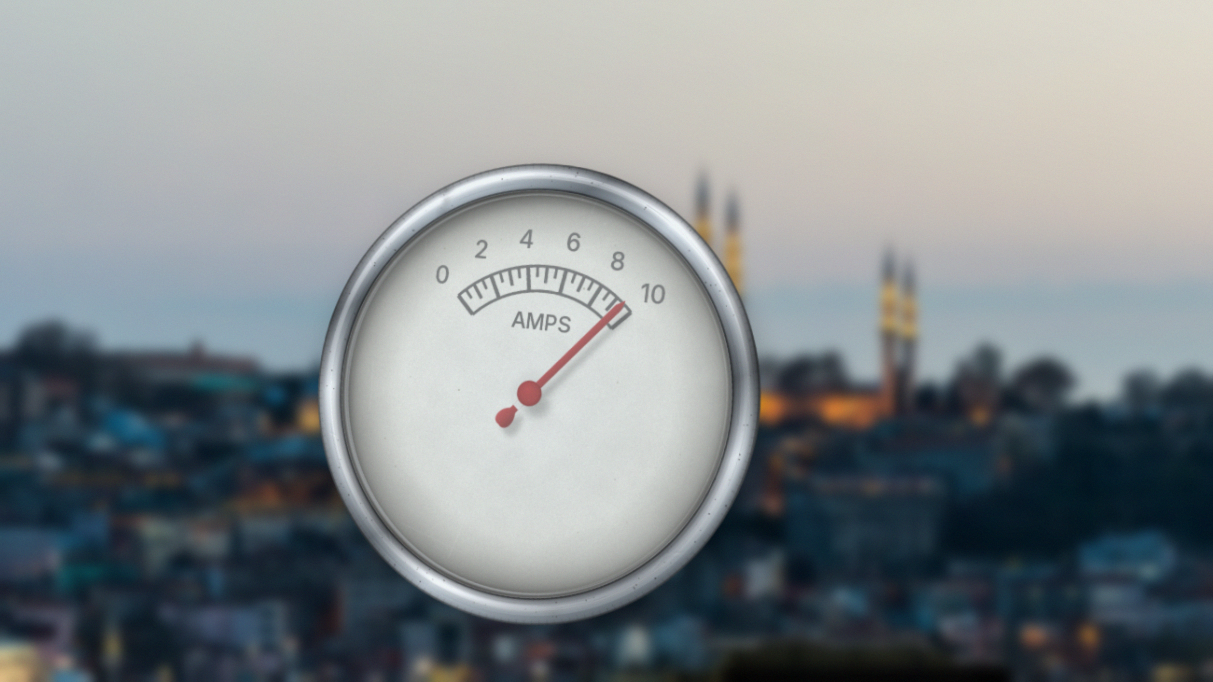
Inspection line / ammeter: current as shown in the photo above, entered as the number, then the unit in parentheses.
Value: 9.5 (A)
